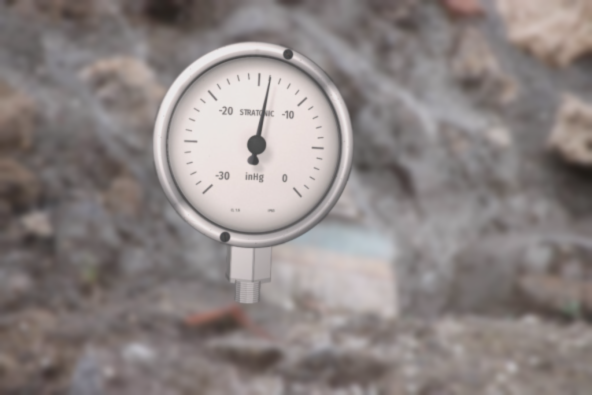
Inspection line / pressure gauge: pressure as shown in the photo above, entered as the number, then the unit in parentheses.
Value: -14 (inHg)
